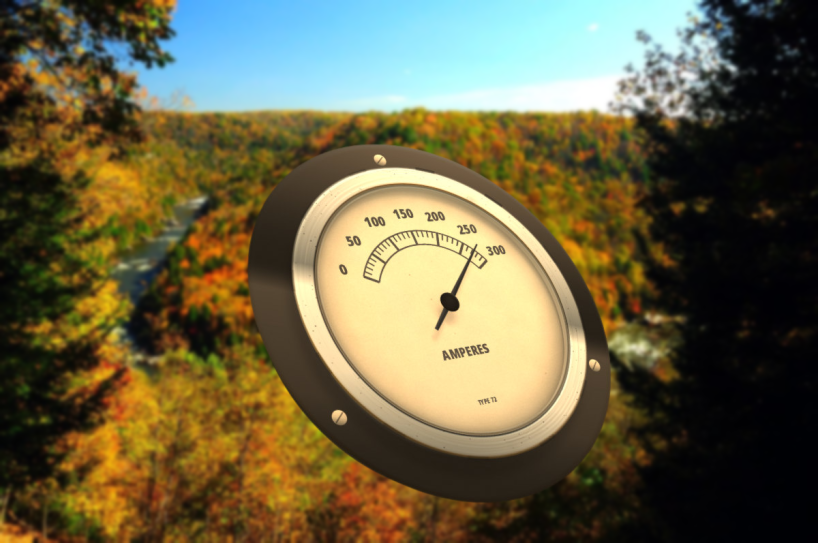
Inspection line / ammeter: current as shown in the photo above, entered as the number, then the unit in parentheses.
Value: 270 (A)
